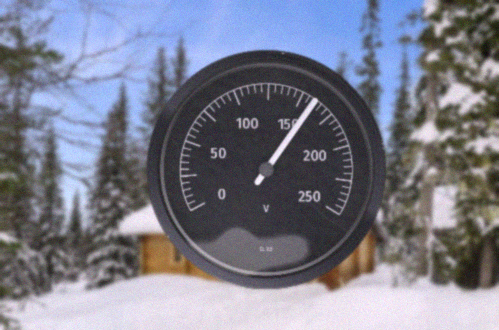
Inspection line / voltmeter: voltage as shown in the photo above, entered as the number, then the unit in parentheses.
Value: 160 (V)
